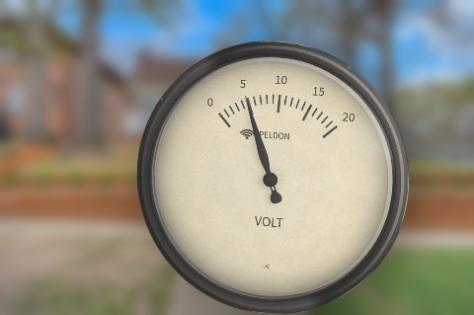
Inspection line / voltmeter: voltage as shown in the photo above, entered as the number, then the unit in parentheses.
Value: 5 (V)
